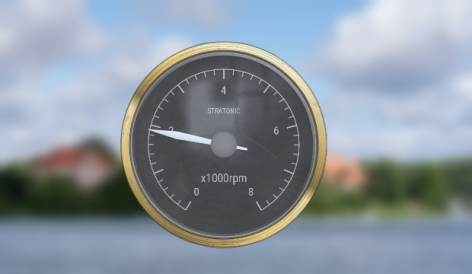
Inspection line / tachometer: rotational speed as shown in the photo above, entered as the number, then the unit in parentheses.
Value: 1900 (rpm)
